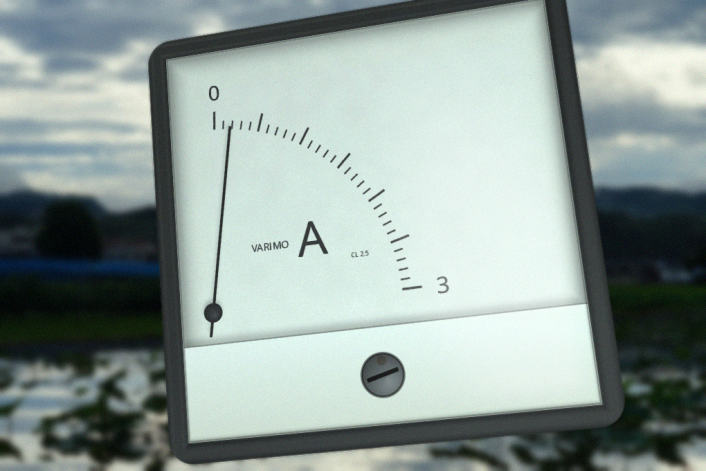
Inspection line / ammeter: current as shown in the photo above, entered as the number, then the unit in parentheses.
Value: 0.2 (A)
